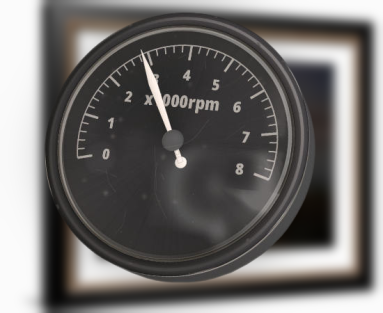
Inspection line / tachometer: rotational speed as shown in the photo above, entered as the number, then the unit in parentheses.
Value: 2900 (rpm)
